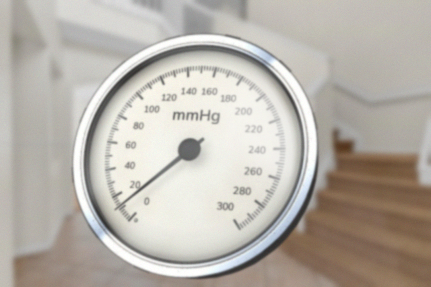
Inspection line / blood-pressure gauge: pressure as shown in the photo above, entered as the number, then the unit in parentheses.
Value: 10 (mmHg)
